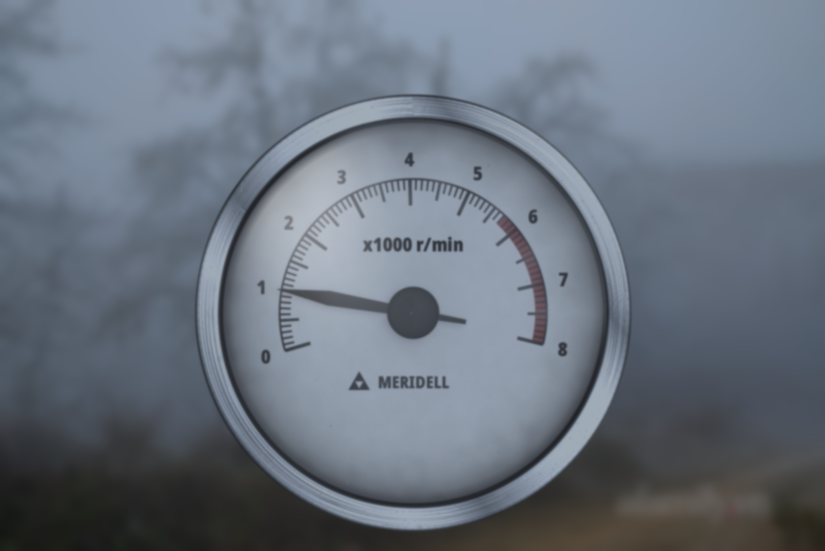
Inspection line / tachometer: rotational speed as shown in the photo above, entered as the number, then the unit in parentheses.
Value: 1000 (rpm)
